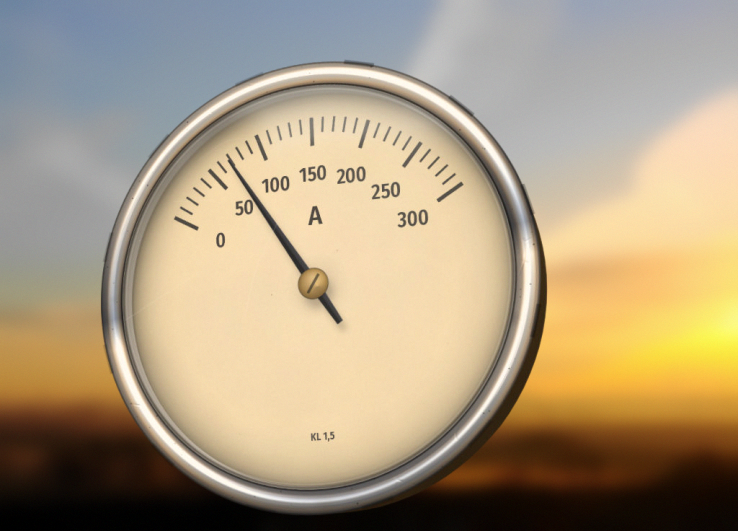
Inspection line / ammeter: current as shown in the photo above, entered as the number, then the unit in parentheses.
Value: 70 (A)
